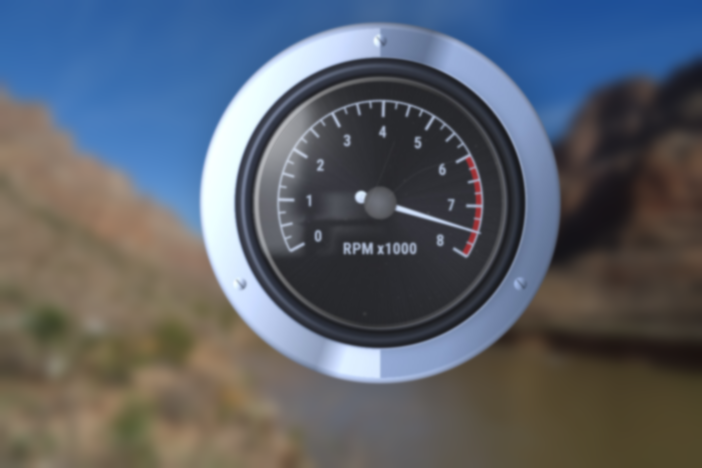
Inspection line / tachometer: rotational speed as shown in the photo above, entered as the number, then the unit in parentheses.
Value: 7500 (rpm)
